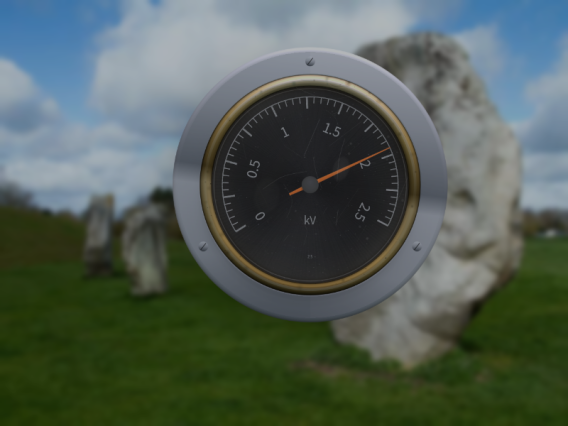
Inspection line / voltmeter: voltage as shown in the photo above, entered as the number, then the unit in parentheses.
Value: 1.95 (kV)
